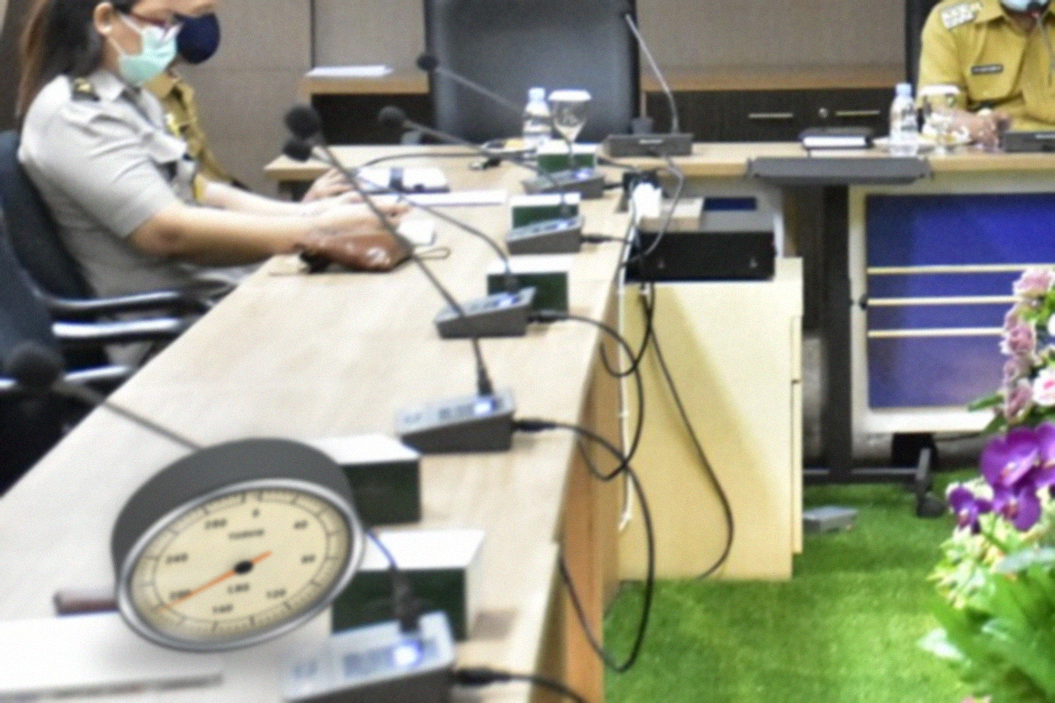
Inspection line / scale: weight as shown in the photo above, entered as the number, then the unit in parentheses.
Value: 200 (lb)
